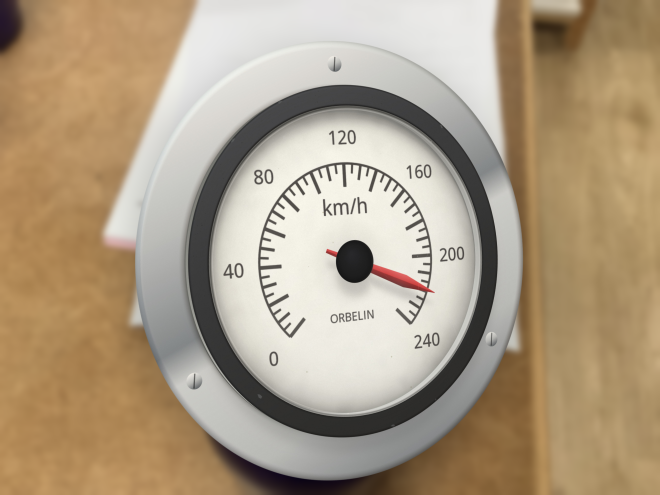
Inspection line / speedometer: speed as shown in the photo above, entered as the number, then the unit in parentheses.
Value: 220 (km/h)
